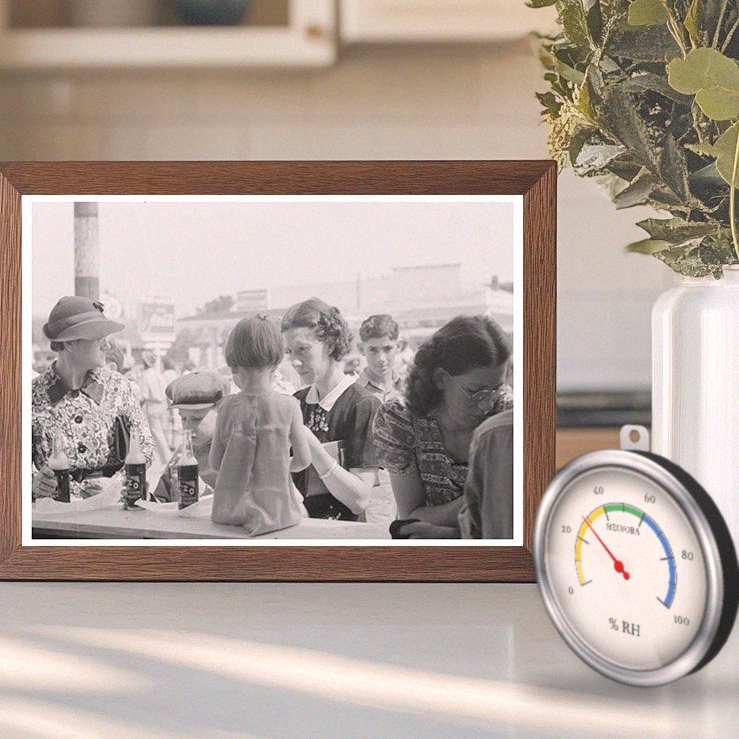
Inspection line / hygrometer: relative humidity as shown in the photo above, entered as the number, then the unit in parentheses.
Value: 30 (%)
